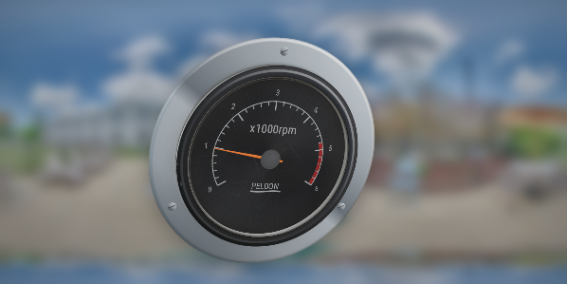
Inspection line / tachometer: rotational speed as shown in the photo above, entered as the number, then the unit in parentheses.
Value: 1000 (rpm)
